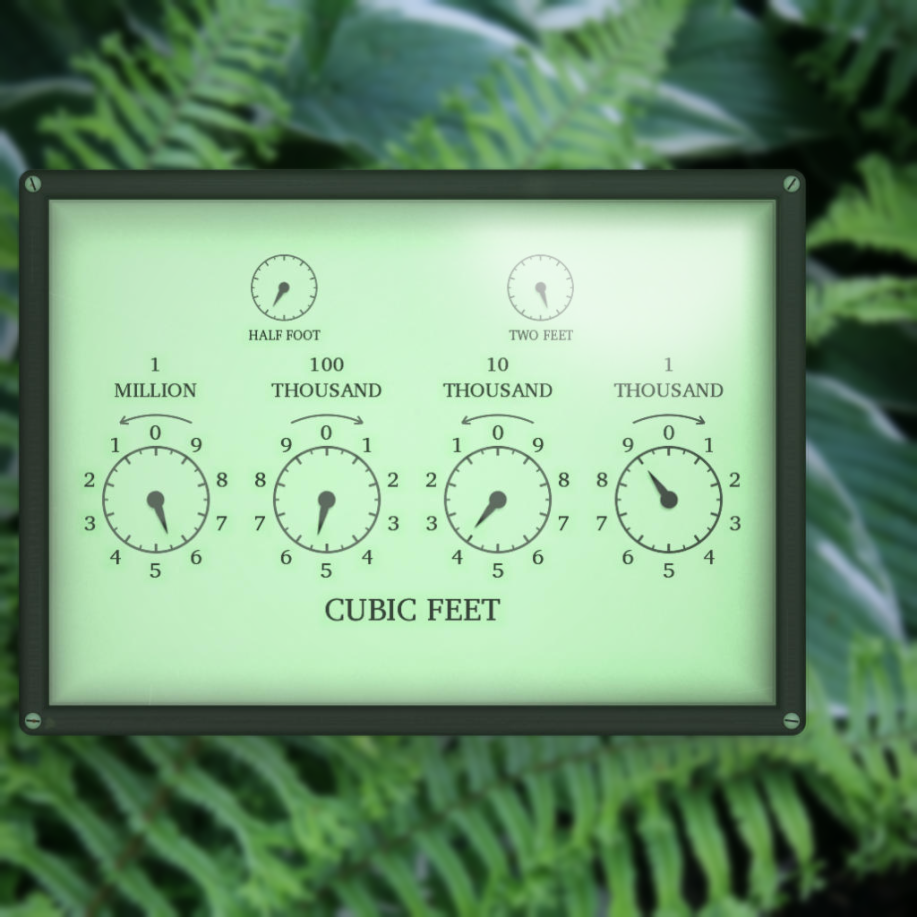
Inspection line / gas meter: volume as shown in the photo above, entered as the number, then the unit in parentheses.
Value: 553900 (ft³)
